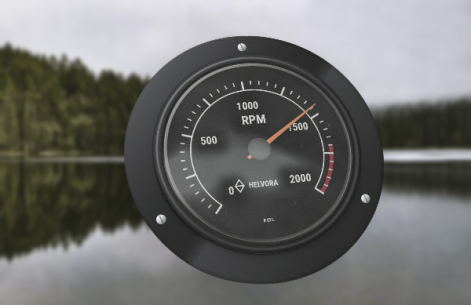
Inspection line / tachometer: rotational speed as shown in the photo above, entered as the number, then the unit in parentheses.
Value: 1450 (rpm)
